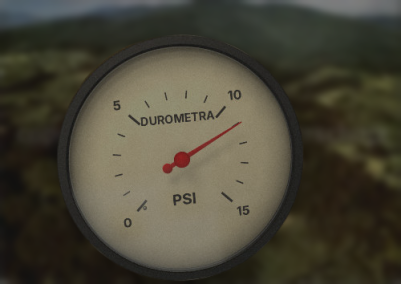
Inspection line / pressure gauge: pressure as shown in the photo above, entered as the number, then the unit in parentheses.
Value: 11 (psi)
